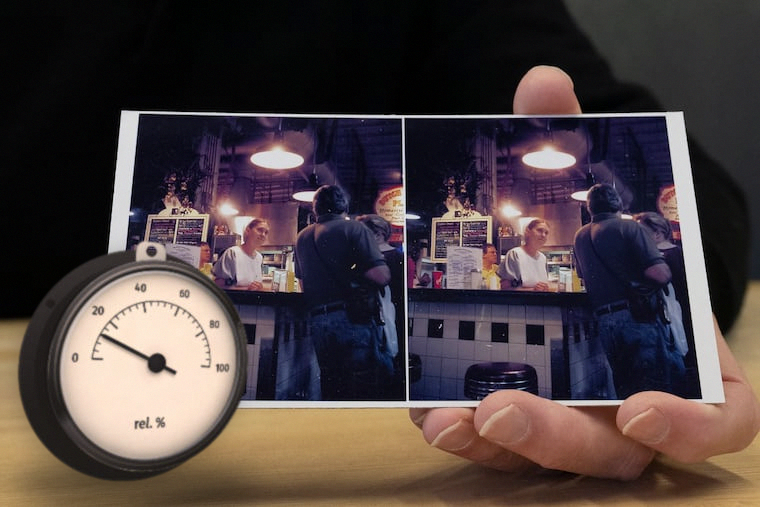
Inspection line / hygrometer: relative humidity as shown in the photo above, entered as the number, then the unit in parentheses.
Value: 12 (%)
